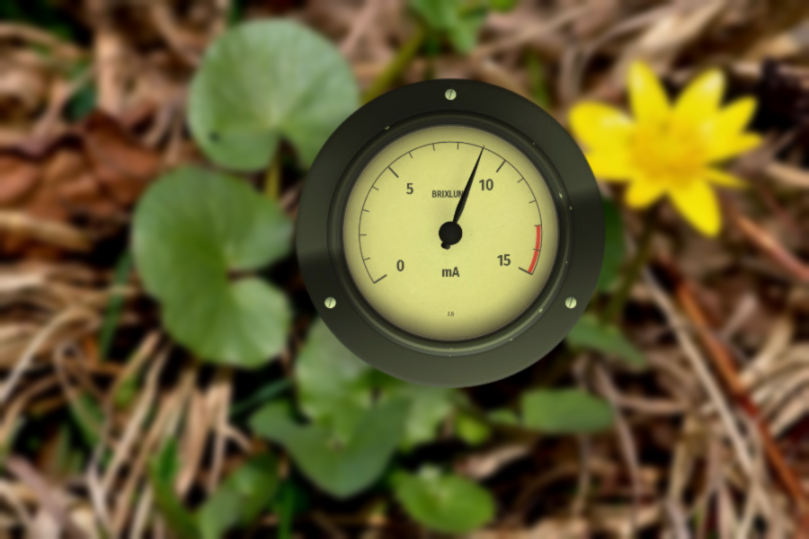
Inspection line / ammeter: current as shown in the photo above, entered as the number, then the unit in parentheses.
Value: 9 (mA)
